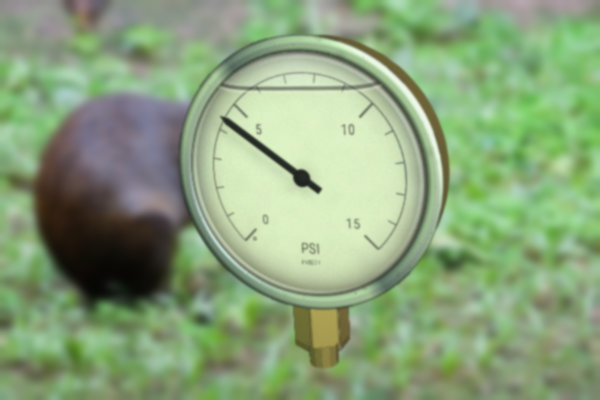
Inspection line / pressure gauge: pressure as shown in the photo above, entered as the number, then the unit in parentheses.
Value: 4.5 (psi)
